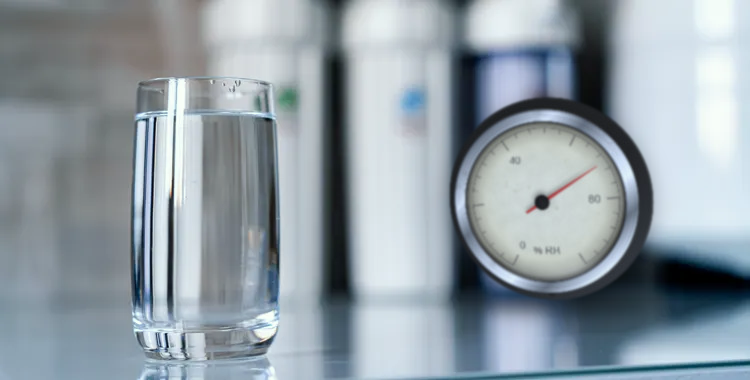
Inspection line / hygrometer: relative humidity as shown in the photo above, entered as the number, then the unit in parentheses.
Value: 70 (%)
